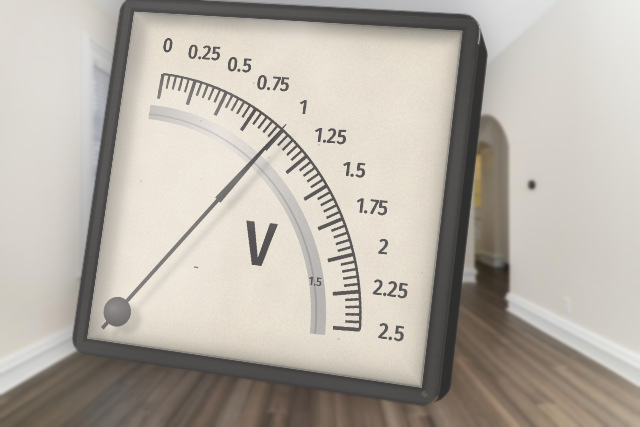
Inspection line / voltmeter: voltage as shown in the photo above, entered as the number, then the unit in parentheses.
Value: 1 (V)
